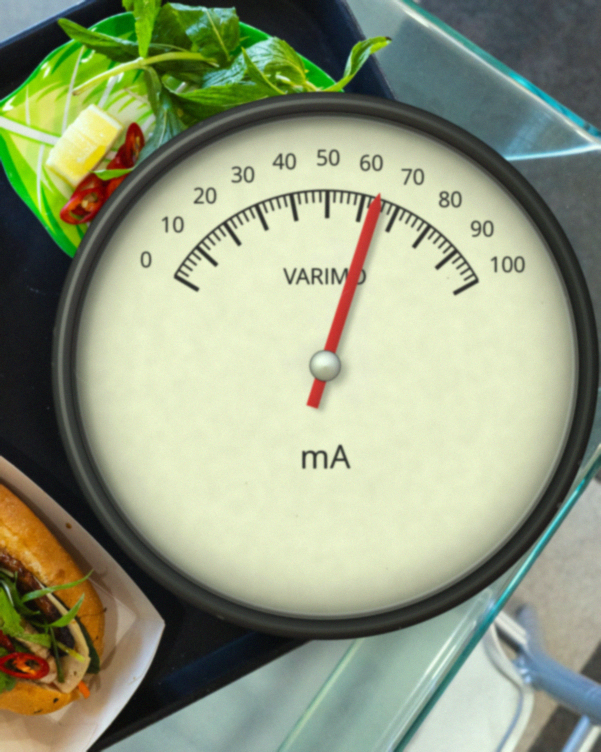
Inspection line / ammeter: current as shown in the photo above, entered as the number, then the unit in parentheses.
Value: 64 (mA)
